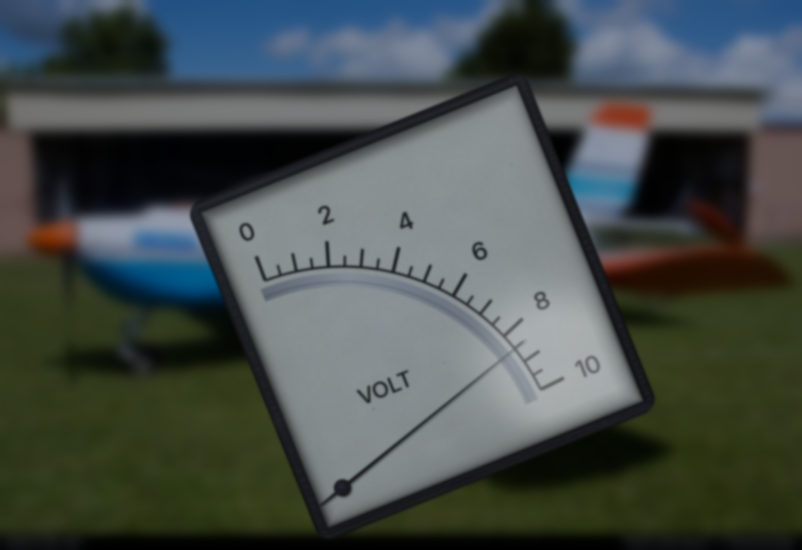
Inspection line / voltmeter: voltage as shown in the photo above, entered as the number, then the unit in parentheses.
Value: 8.5 (V)
